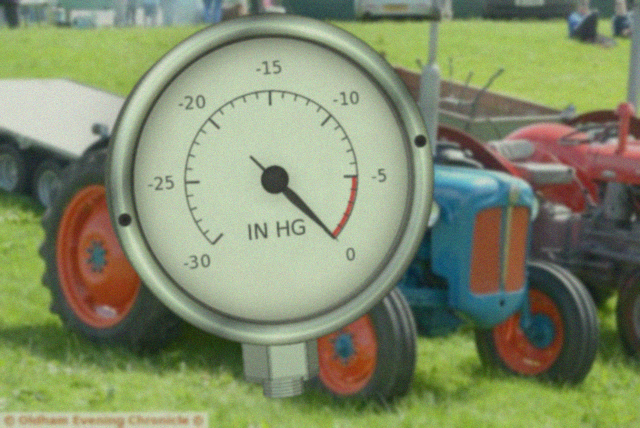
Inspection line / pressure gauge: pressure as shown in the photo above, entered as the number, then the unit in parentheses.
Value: 0 (inHg)
